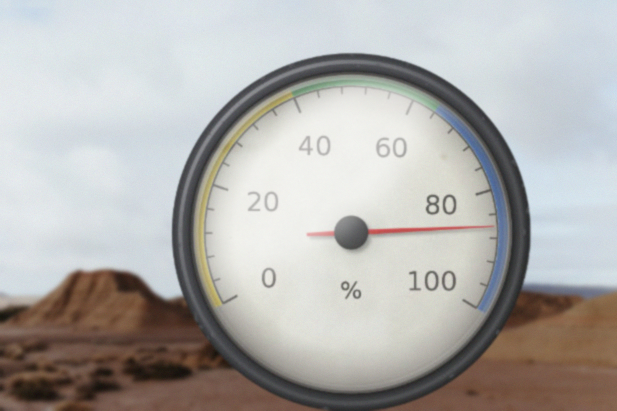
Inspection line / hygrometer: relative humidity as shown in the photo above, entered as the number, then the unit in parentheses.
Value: 86 (%)
